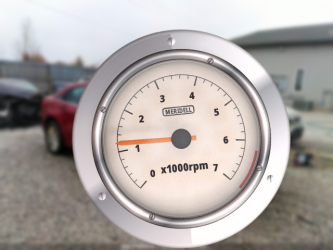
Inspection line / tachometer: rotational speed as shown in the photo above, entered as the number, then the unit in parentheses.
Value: 1200 (rpm)
